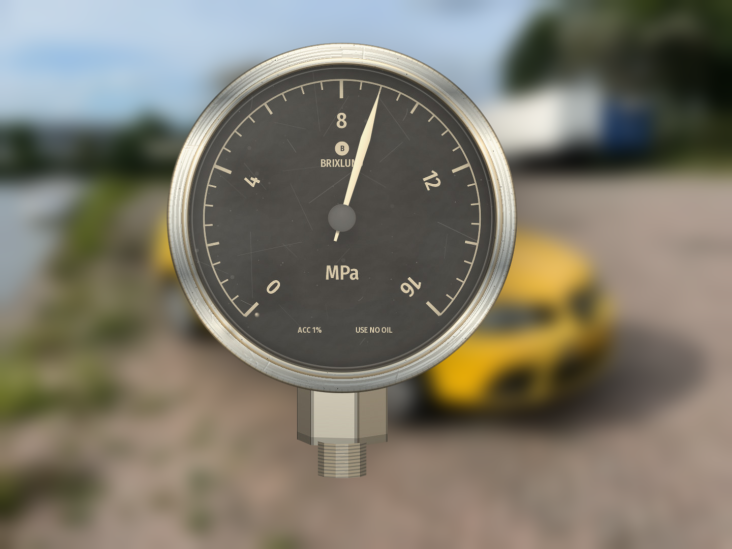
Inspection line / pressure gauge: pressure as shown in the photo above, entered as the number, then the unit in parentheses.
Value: 9 (MPa)
